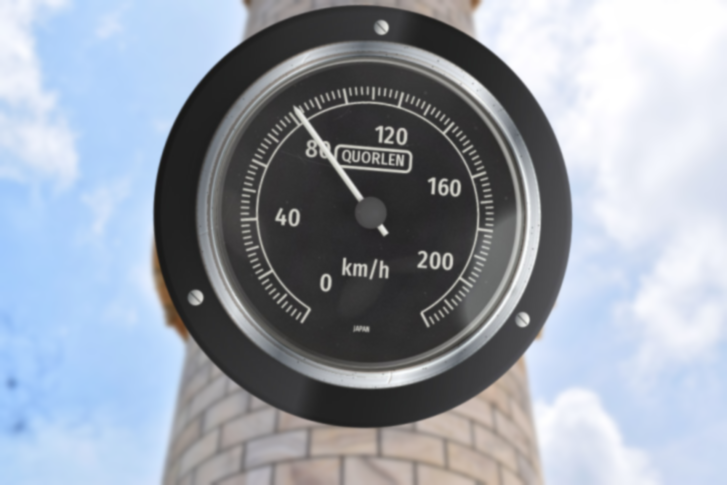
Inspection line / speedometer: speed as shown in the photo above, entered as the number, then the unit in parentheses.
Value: 82 (km/h)
